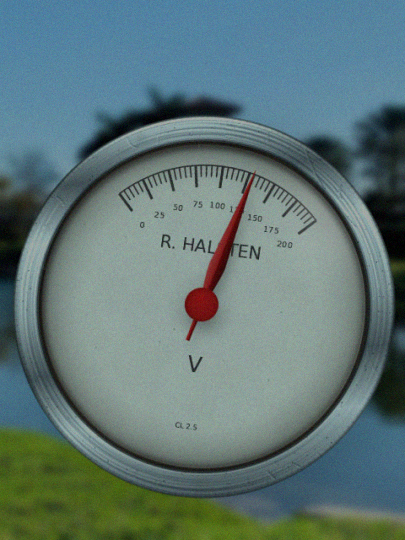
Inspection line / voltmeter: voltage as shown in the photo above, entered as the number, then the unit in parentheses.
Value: 130 (V)
